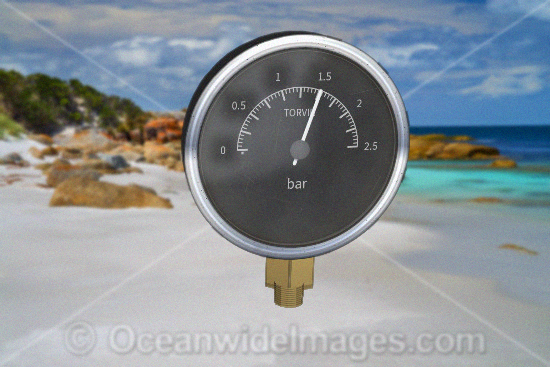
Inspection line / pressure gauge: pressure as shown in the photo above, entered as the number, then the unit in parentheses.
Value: 1.5 (bar)
